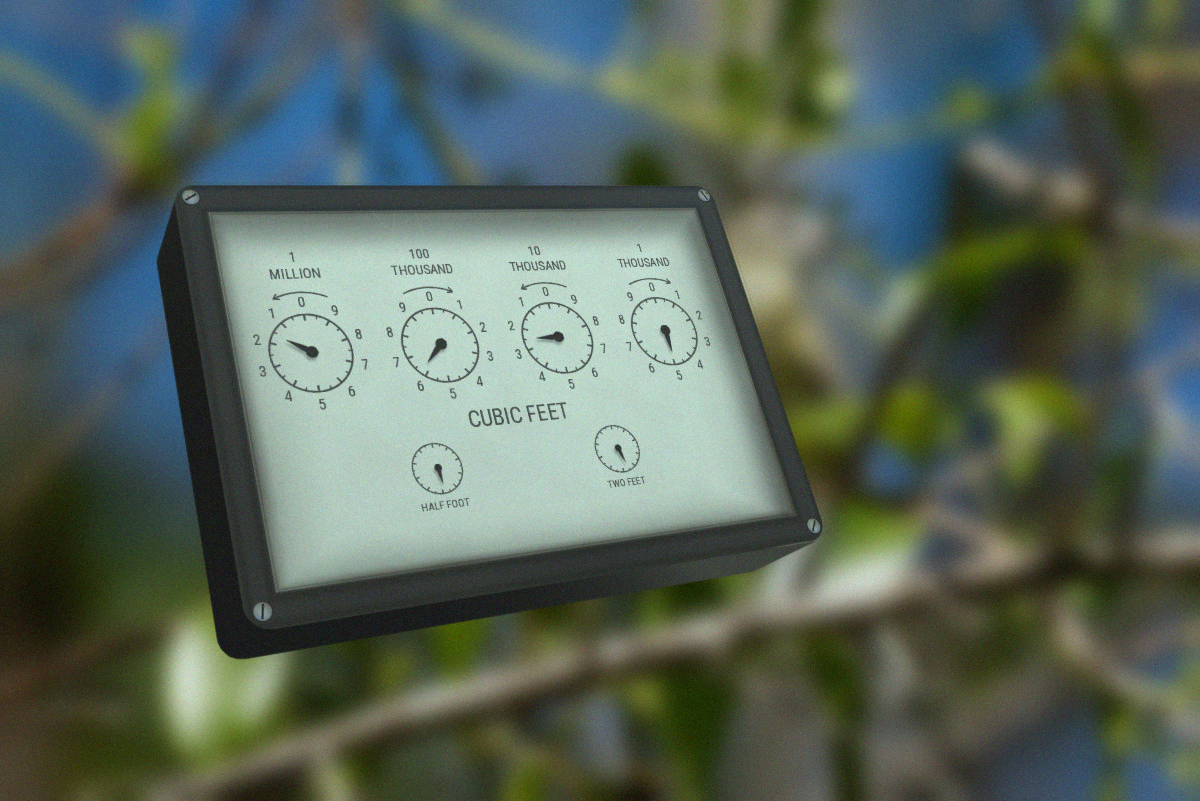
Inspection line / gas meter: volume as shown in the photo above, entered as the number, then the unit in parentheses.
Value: 162500 (ft³)
